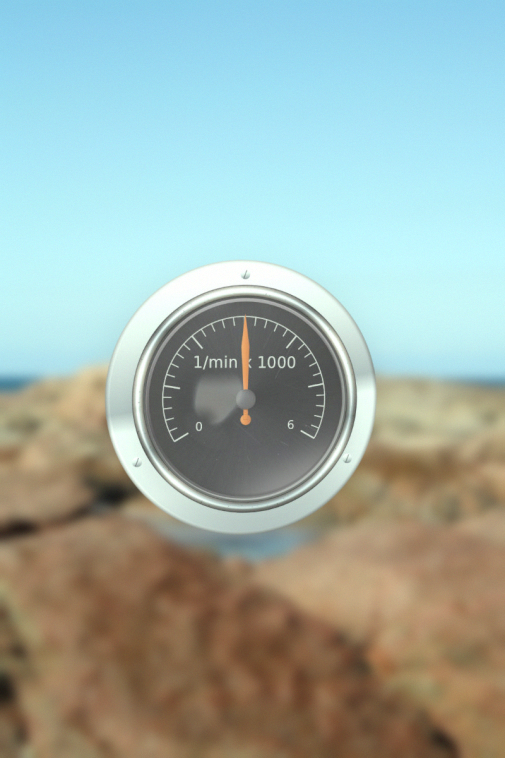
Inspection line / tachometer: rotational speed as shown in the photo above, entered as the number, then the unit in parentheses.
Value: 3000 (rpm)
